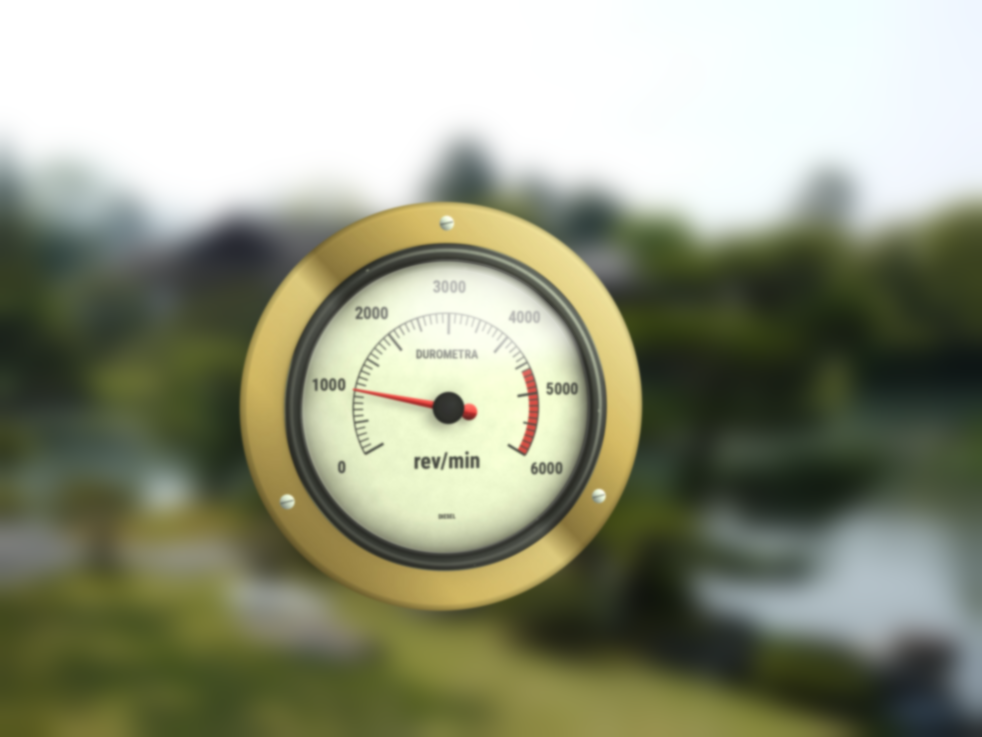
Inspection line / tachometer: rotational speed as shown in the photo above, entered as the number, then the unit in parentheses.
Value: 1000 (rpm)
